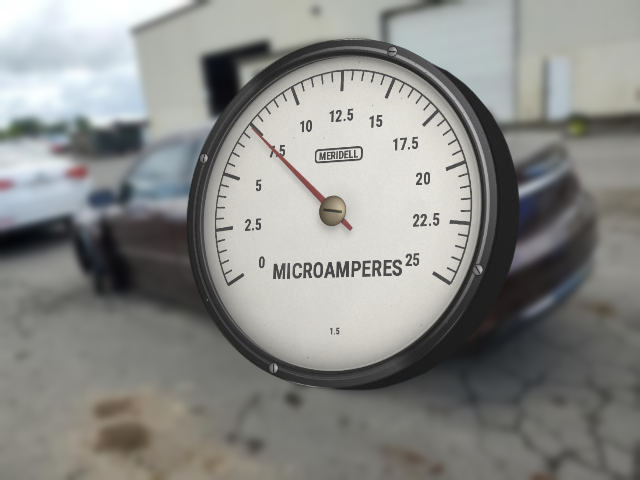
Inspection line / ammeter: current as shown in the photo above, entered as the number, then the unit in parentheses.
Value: 7.5 (µA)
